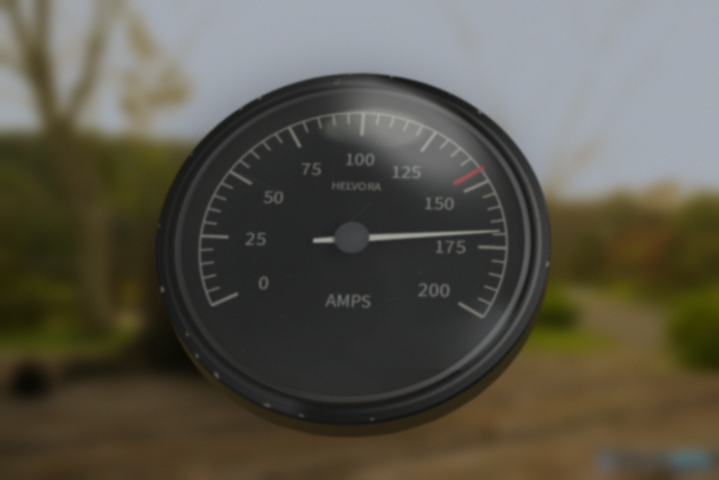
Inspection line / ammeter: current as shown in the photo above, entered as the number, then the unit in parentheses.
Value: 170 (A)
